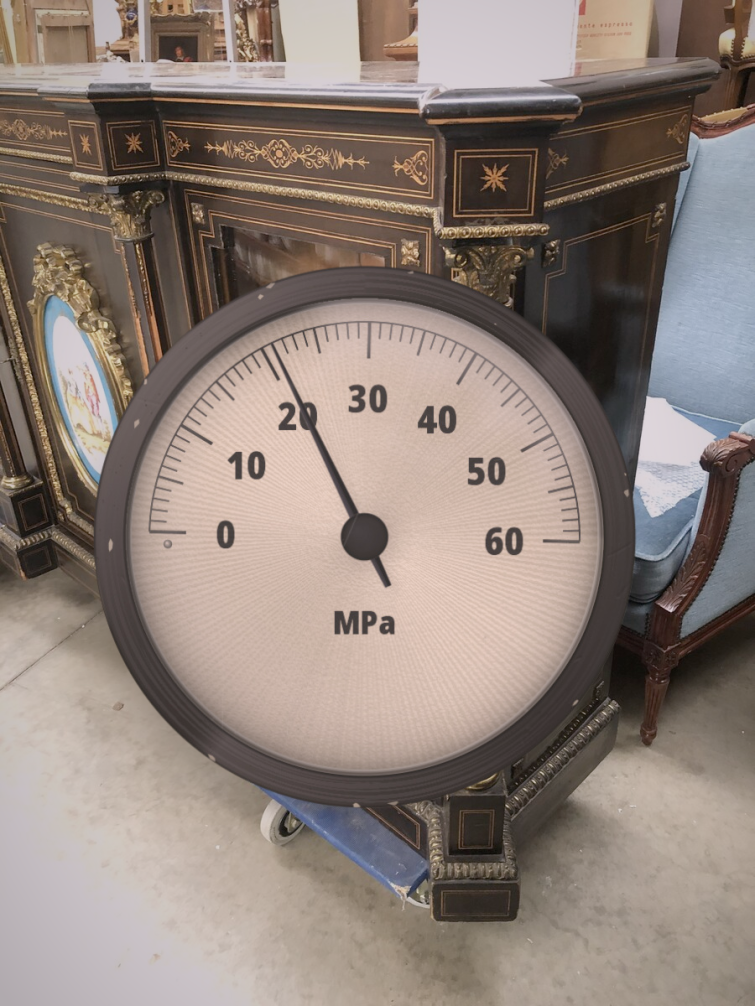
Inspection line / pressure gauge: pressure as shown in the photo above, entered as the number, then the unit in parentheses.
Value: 21 (MPa)
